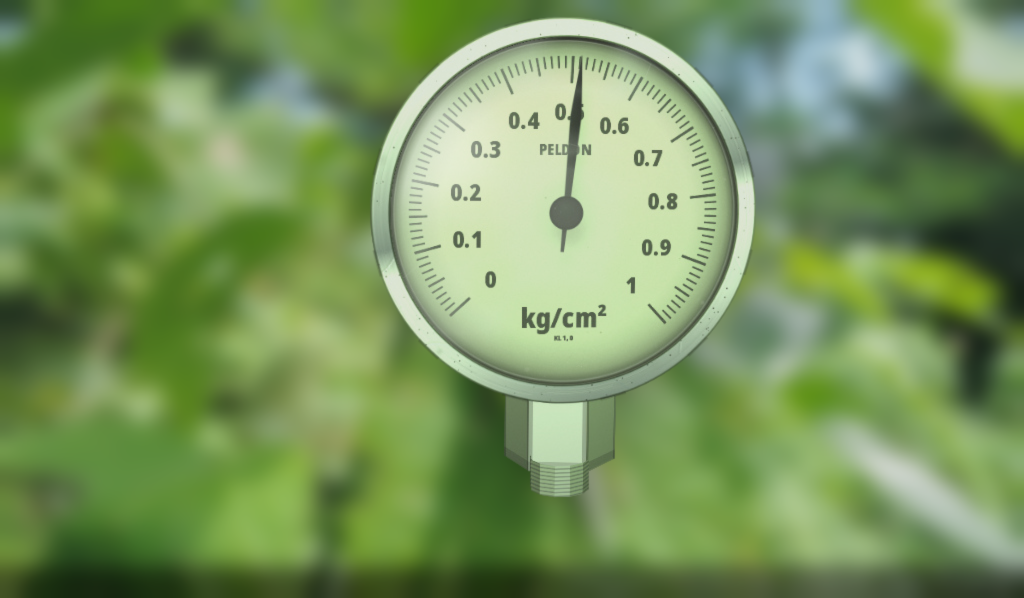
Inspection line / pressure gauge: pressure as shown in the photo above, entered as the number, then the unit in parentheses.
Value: 0.51 (kg/cm²)
